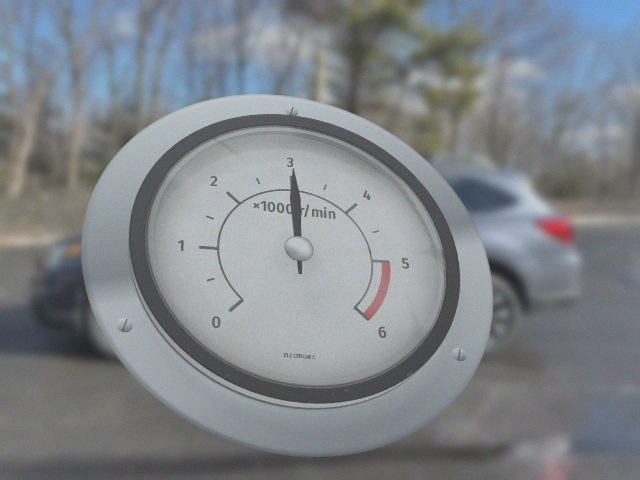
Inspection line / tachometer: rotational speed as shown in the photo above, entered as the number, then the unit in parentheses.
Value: 3000 (rpm)
